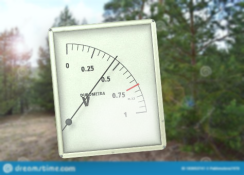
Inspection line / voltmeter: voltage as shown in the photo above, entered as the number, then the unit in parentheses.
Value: 0.45 (V)
